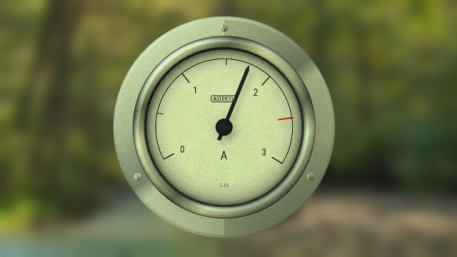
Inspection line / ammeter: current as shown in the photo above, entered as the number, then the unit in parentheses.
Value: 1.75 (A)
